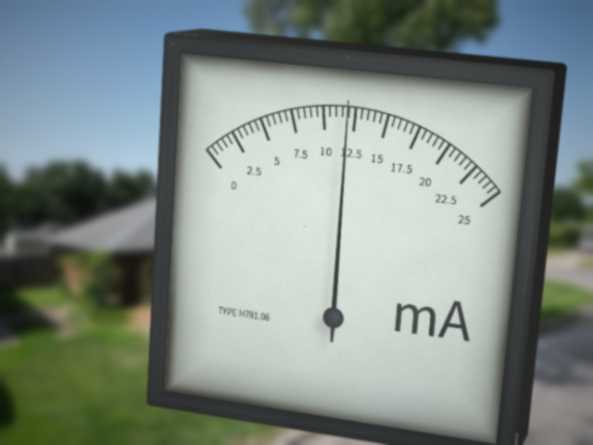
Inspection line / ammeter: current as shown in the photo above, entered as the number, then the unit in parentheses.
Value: 12 (mA)
